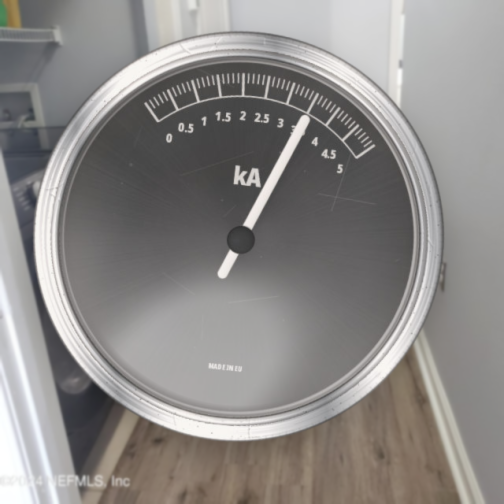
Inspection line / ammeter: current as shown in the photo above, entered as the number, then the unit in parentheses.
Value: 3.5 (kA)
